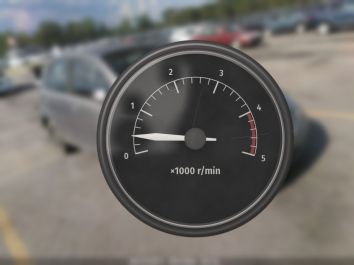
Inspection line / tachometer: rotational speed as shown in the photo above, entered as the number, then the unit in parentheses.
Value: 400 (rpm)
